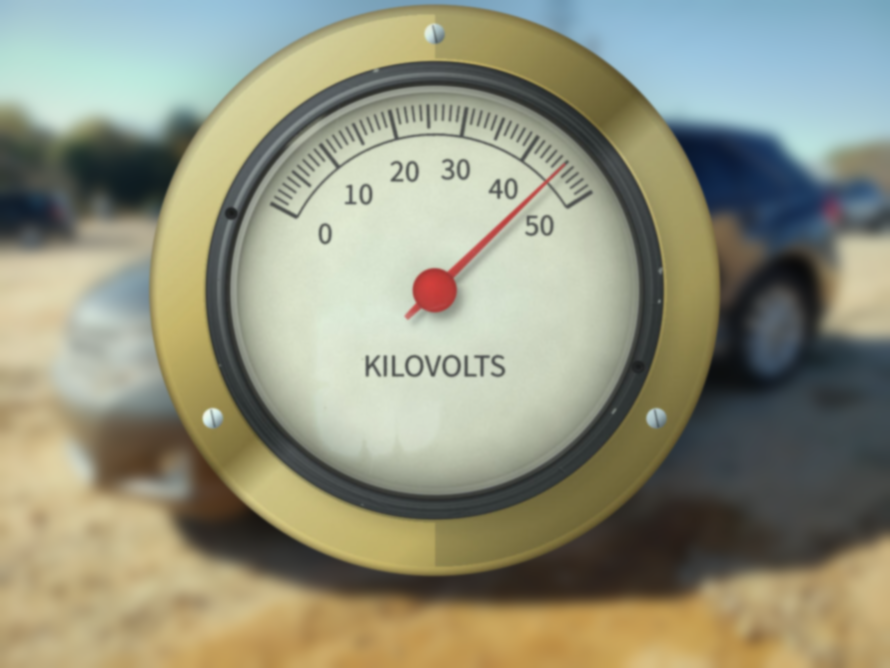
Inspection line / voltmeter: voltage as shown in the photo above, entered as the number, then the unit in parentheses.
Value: 45 (kV)
